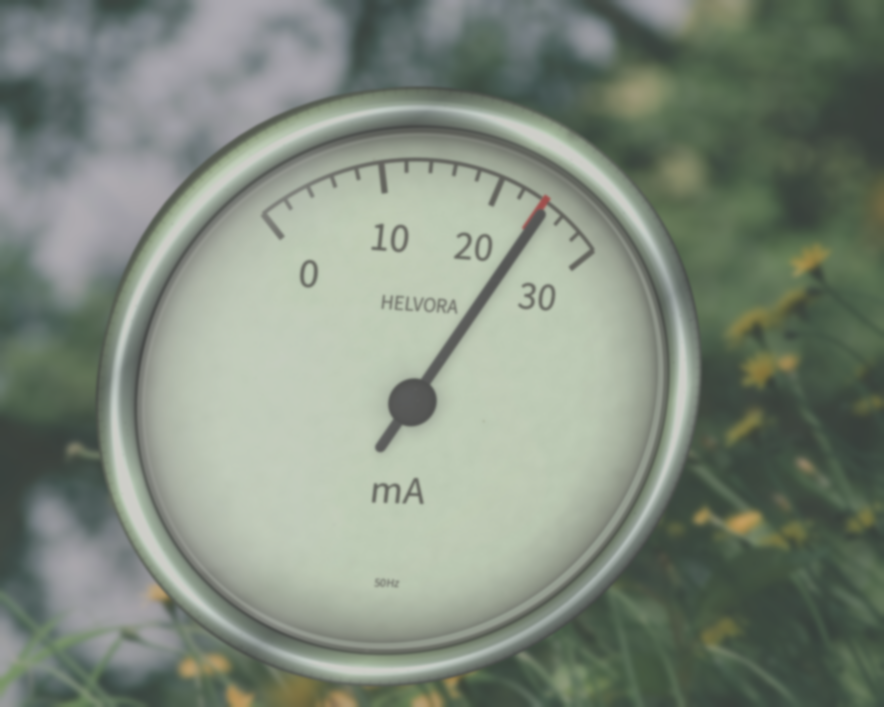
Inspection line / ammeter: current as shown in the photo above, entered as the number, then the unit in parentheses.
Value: 24 (mA)
